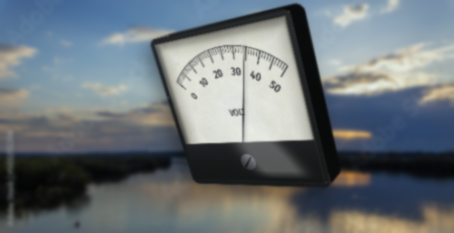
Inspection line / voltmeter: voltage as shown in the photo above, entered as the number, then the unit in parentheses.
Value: 35 (V)
